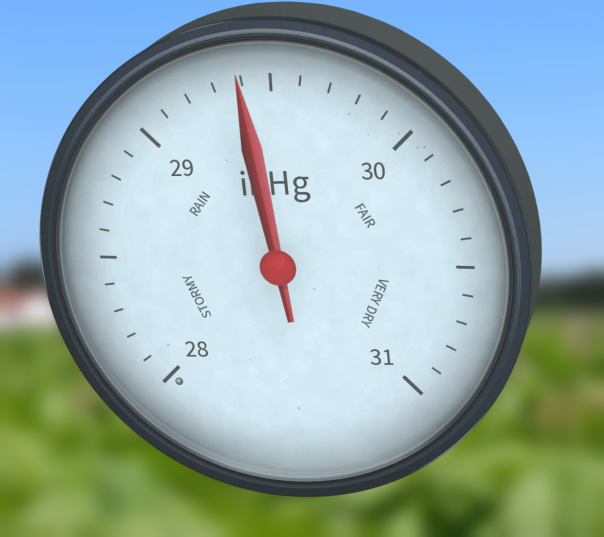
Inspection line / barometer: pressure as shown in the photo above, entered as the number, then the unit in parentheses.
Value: 29.4 (inHg)
